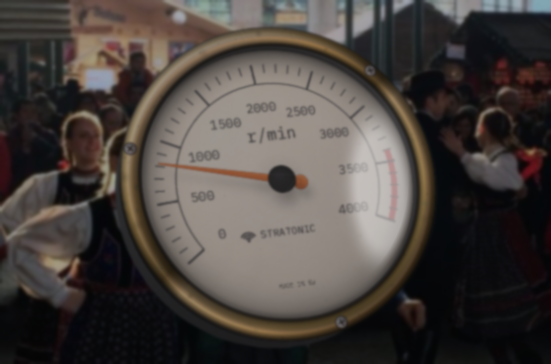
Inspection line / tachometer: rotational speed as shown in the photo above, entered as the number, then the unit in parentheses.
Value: 800 (rpm)
